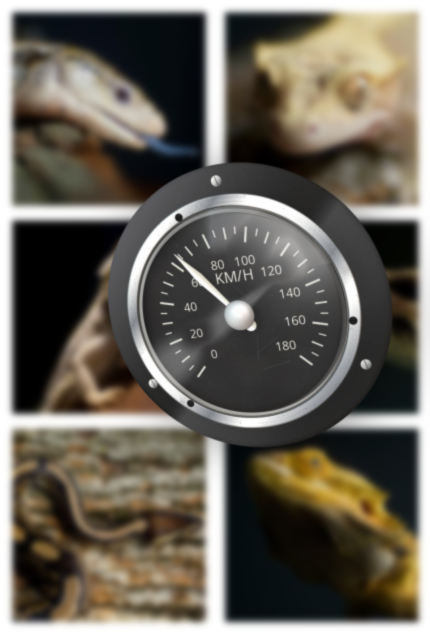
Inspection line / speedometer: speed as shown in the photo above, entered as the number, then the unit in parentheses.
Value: 65 (km/h)
